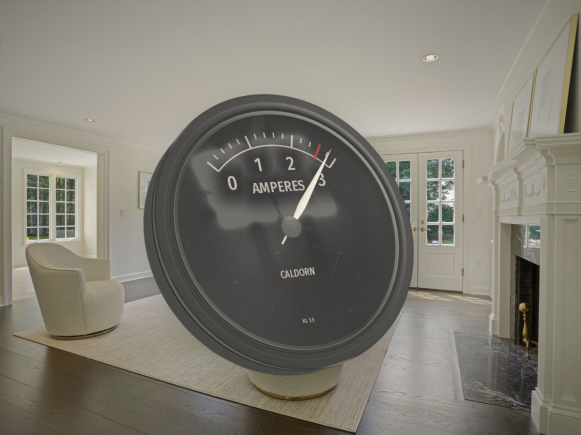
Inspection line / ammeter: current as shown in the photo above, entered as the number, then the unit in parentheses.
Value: 2.8 (A)
